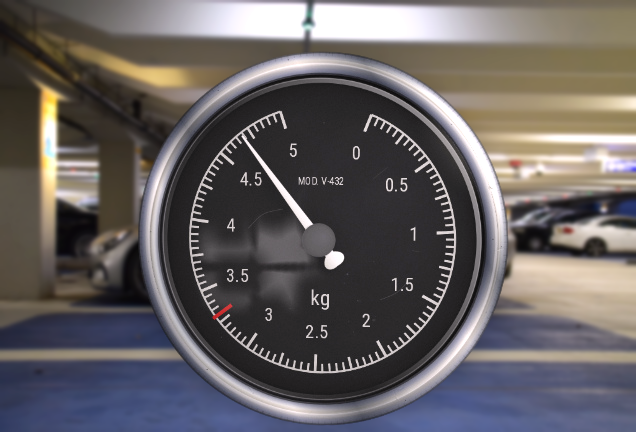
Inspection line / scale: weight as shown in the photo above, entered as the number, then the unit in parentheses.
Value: 4.7 (kg)
